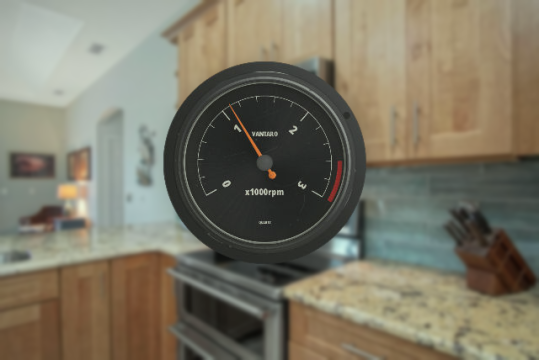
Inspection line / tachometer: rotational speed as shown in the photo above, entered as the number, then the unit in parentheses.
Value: 1100 (rpm)
